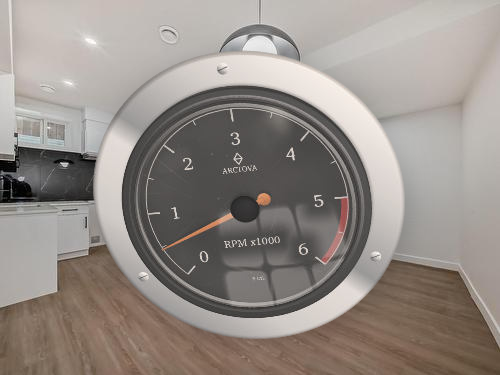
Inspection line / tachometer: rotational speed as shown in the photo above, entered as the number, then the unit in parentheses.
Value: 500 (rpm)
